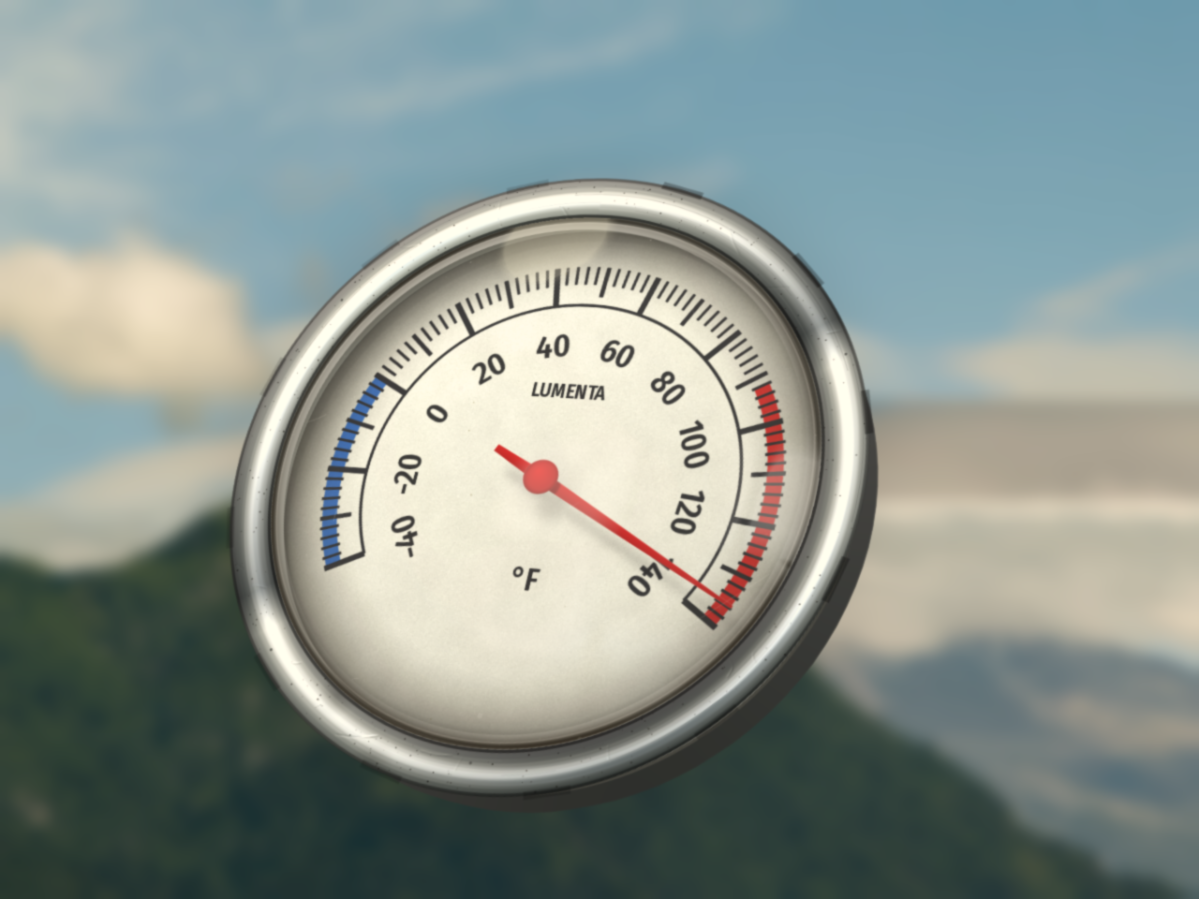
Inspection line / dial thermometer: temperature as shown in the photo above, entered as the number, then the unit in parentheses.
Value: 136 (°F)
